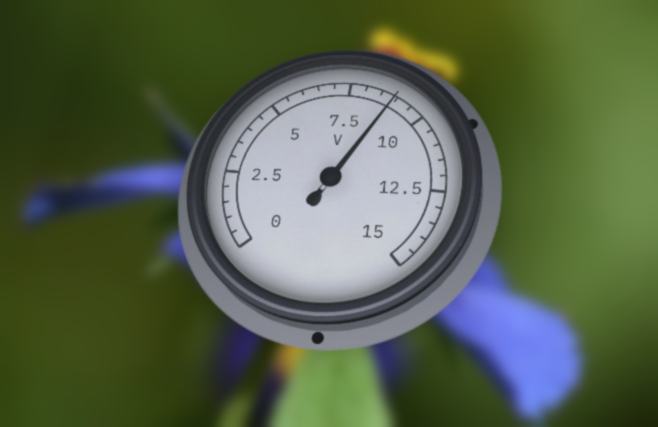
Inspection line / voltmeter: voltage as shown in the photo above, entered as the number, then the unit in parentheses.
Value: 9 (V)
